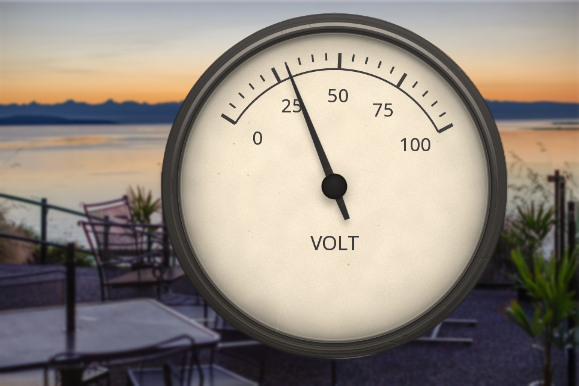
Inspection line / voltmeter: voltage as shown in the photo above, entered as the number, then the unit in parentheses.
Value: 30 (V)
